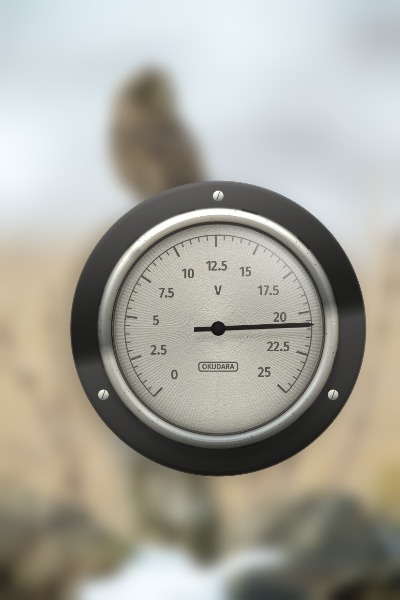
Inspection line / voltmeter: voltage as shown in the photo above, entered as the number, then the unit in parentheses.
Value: 20.75 (V)
